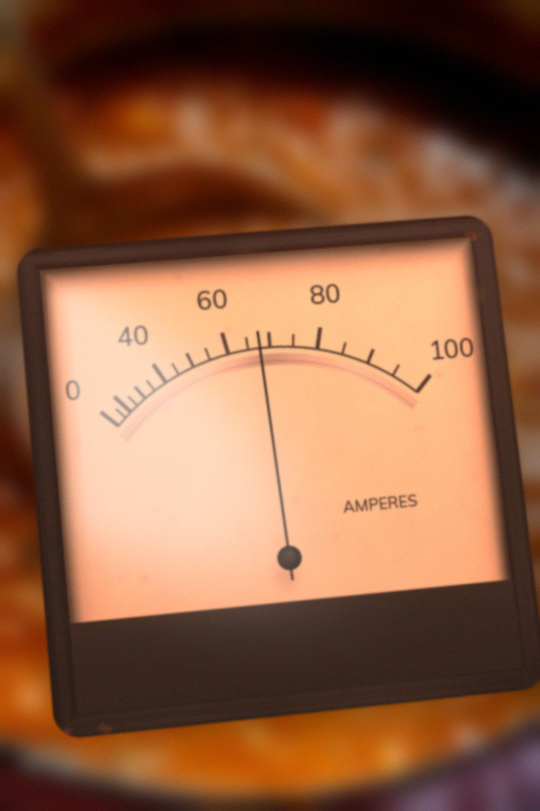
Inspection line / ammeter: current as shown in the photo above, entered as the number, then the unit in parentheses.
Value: 67.5 (A)
